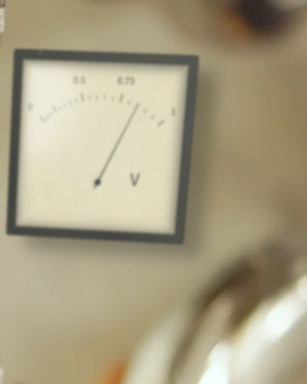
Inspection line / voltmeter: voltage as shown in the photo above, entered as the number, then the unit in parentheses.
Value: 0.85 (V)
